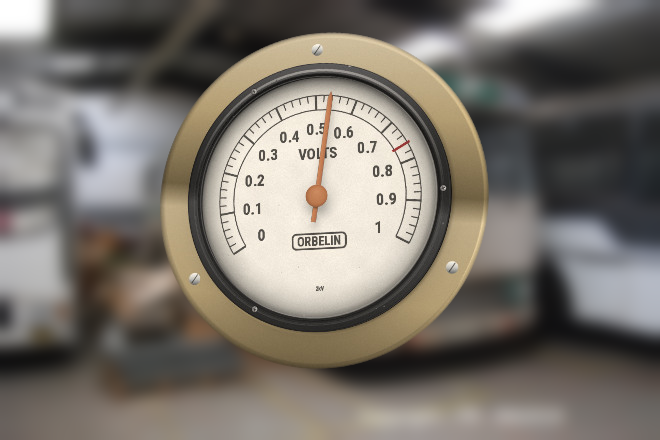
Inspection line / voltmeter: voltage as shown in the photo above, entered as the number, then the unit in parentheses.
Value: 0.54 (V)
